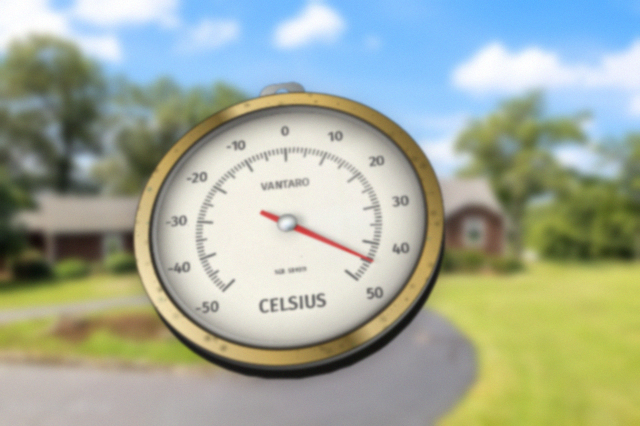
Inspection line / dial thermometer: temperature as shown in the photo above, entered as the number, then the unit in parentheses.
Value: 45 (°C)
